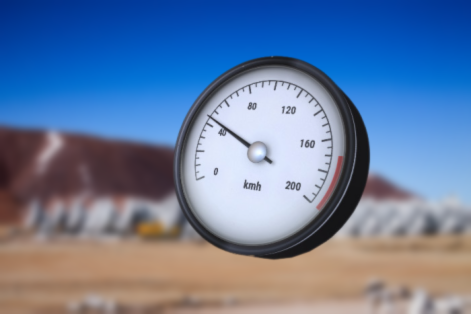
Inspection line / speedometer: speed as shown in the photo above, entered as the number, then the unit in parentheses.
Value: 45 (km/h)
